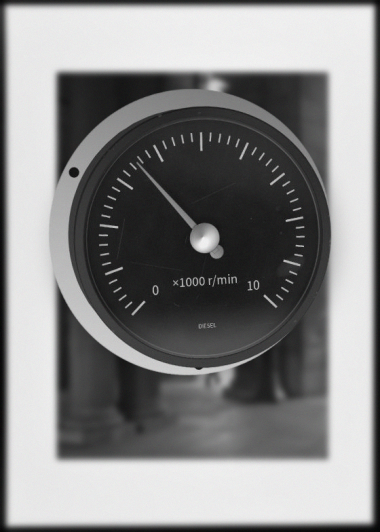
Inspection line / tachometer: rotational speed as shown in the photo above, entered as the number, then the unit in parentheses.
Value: 3500 (rpm)
